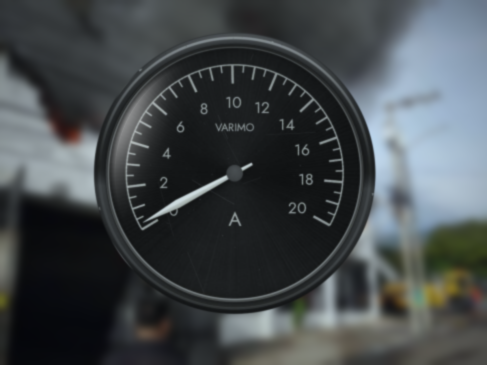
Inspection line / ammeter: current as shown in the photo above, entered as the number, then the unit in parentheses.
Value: 0.25 (A)
